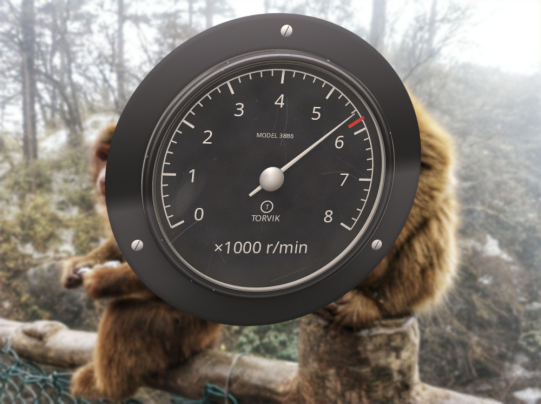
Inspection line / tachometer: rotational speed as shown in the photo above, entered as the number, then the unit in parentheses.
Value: 5600 (rpm)
